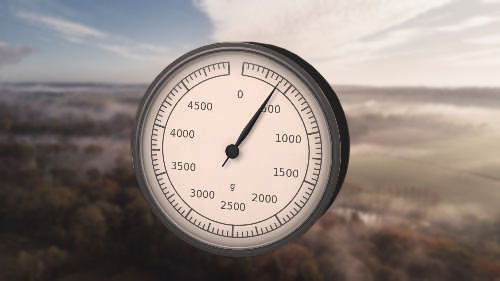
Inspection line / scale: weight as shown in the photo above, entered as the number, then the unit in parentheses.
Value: 400 (g)
